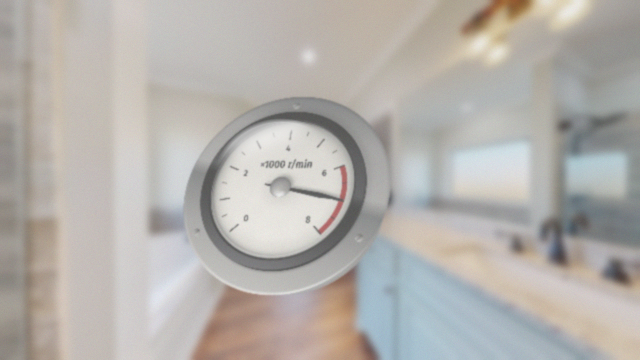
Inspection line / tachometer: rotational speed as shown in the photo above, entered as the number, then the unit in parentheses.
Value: 7000 (rpm)
